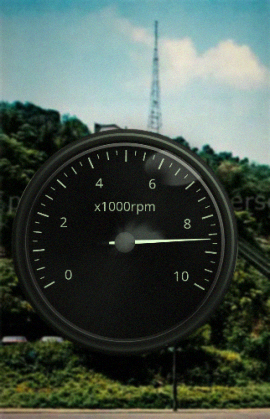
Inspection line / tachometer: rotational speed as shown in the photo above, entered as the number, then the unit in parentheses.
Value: 8625 (rpm)
